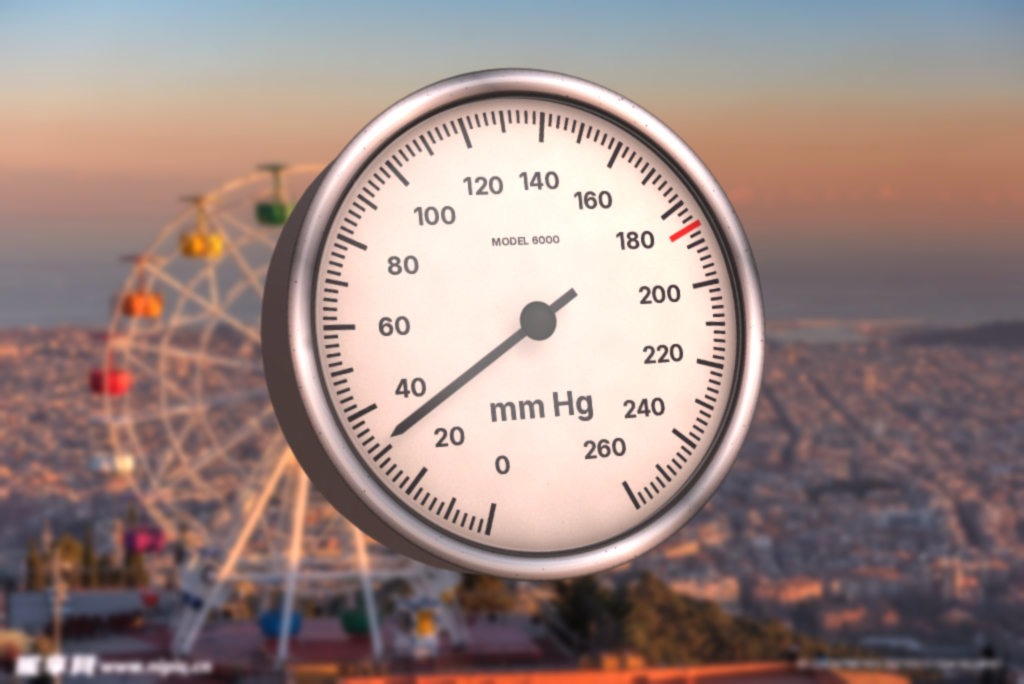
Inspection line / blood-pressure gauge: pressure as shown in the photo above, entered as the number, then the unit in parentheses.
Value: 32 (mmHg)
